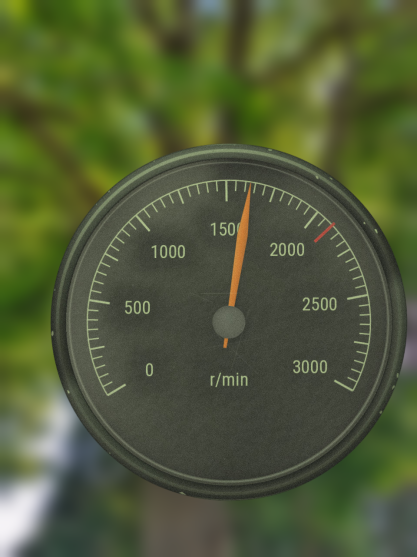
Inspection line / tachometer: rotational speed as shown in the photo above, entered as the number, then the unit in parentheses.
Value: 1625 (rpm)
